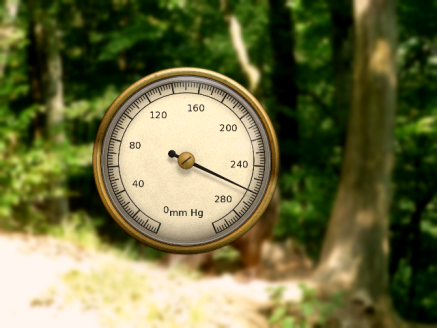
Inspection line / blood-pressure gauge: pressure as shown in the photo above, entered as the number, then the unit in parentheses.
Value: 260 (mmHg)
